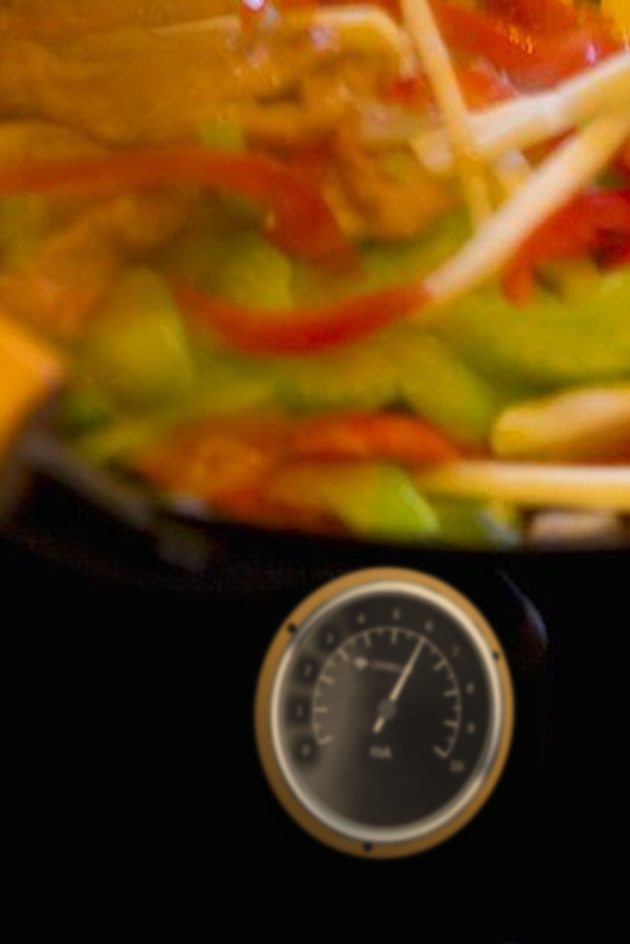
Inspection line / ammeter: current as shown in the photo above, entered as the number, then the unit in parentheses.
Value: 6 (mA)
